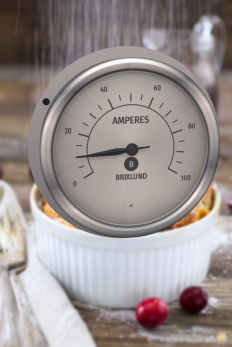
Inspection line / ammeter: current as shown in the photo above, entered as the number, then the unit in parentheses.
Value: 10 (A)
